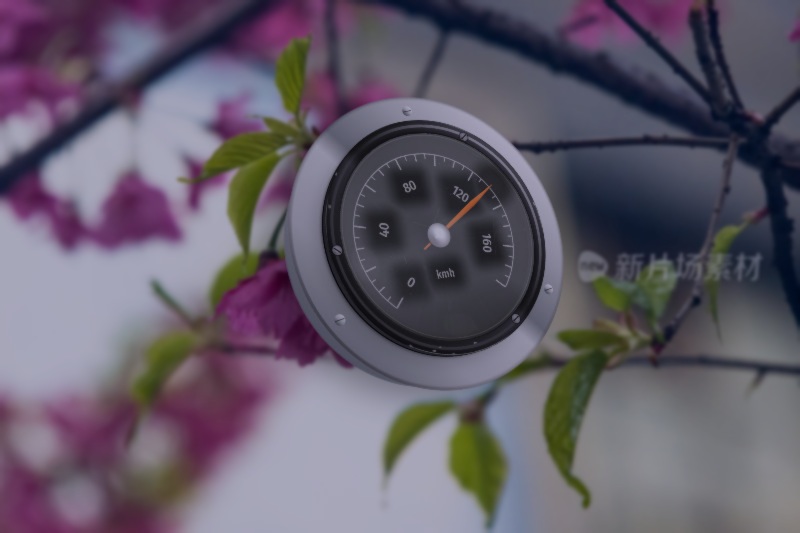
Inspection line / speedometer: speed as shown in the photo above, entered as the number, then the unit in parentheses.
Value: 130 (km/h)
